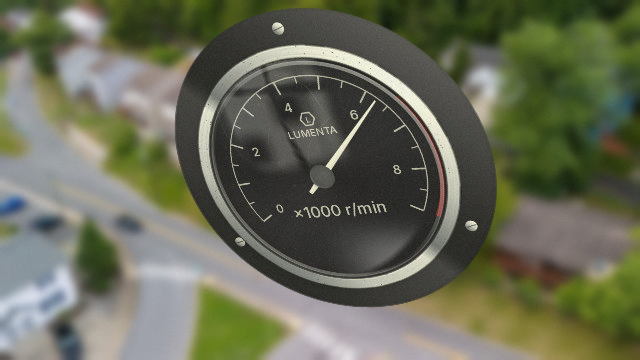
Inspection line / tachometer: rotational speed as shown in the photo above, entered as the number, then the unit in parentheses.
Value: 6250 (rpm)
